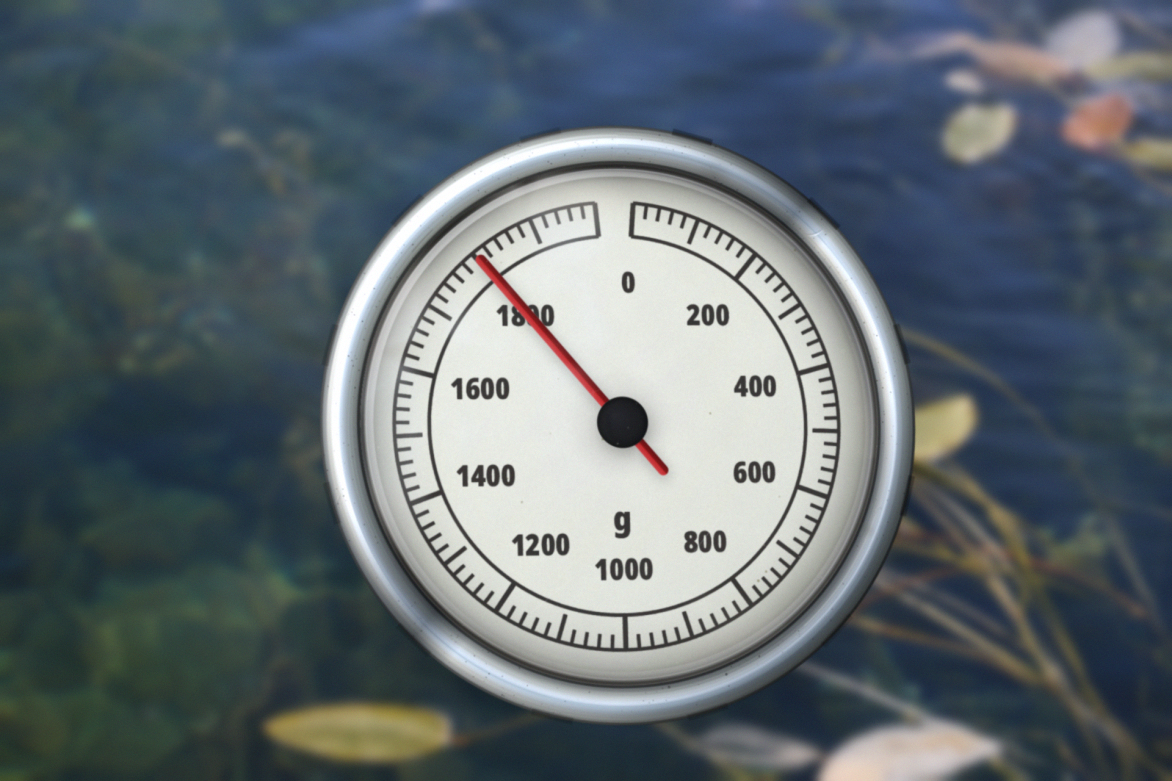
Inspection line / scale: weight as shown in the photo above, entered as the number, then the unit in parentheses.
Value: 1800 (g)
